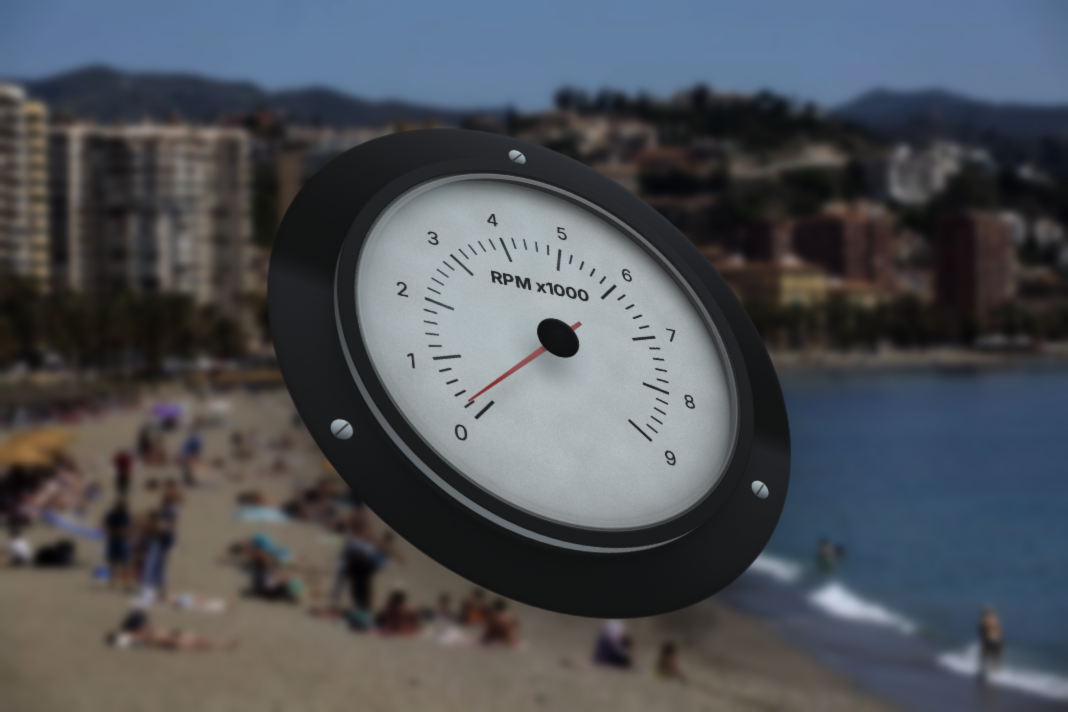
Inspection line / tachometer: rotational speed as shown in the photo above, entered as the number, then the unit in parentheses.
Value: 200 (rpm)
